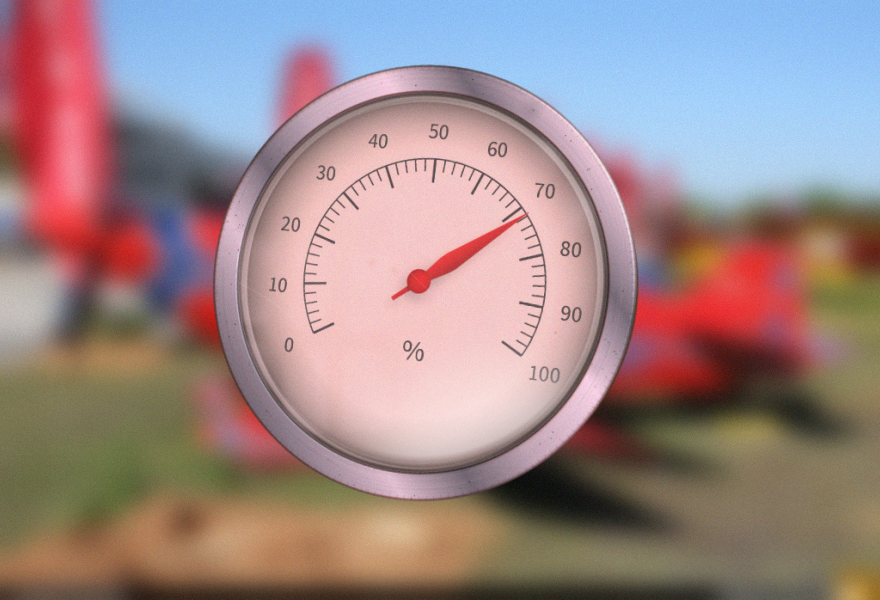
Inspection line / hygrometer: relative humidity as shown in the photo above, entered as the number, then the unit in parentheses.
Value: 72 (%)
